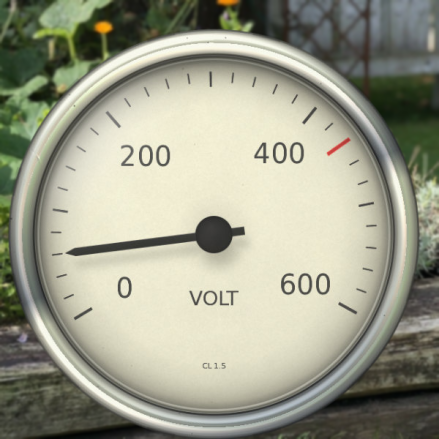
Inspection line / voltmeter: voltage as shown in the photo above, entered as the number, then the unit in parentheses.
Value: 60 (V)
